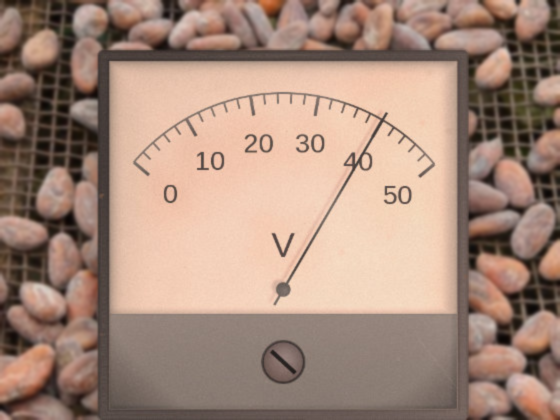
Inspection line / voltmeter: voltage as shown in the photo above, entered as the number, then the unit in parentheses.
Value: 40 (V)
